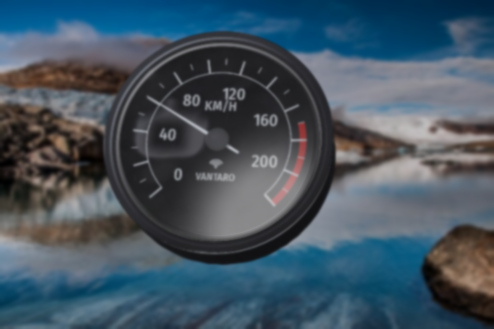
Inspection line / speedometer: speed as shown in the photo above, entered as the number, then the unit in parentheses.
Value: 60 (km/h)
